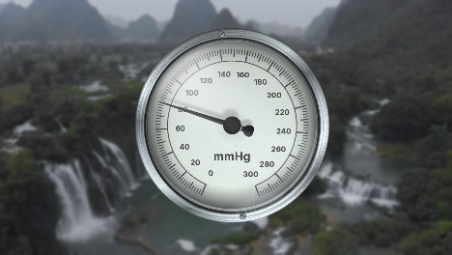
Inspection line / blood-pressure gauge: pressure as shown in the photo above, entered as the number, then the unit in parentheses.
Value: 80 (mmHg)
